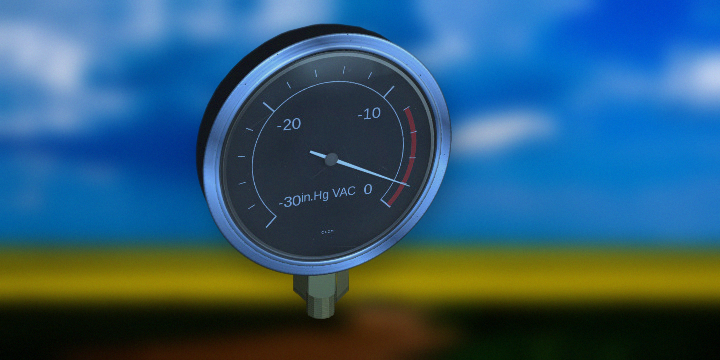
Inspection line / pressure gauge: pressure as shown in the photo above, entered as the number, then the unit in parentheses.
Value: -2 (inHg)
